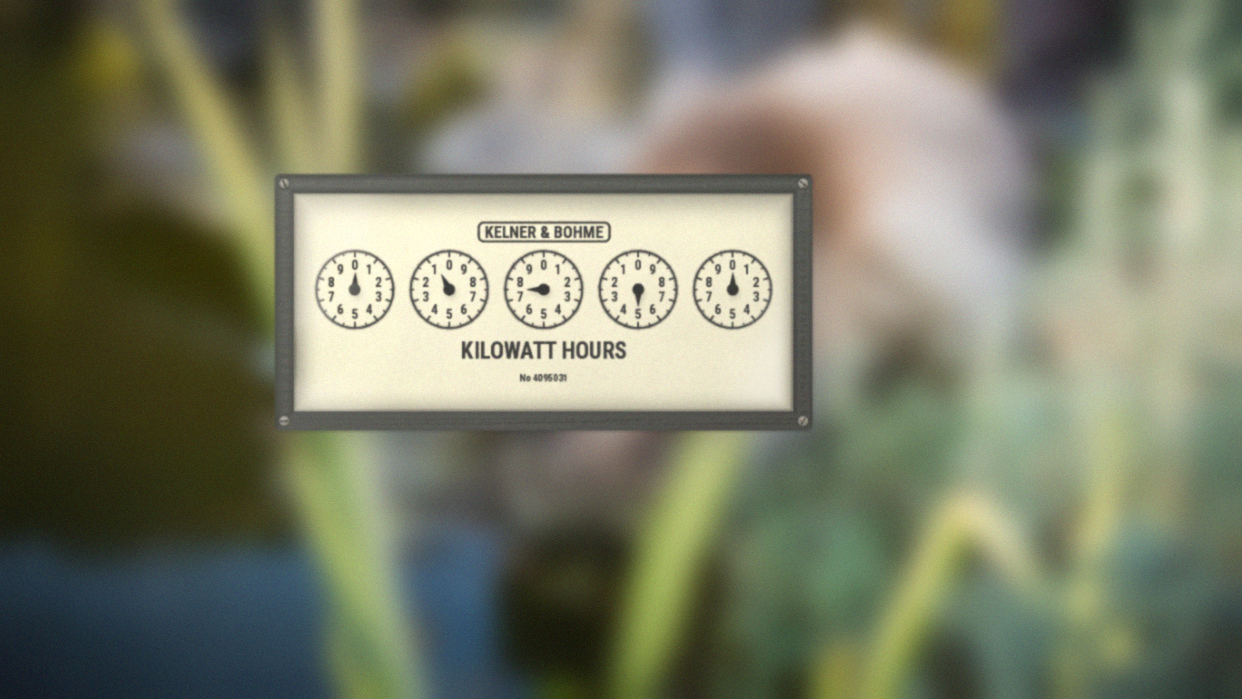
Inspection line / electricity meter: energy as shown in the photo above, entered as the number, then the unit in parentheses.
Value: 750 (kWh)
